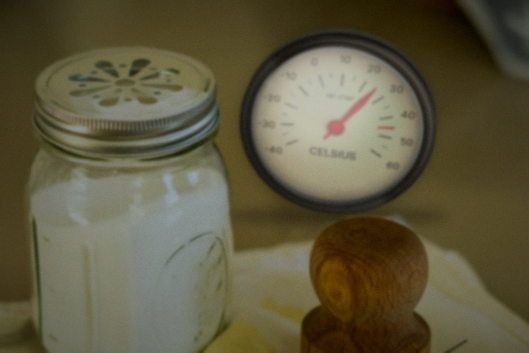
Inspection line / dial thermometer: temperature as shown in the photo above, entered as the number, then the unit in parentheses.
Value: 25 (°C)
